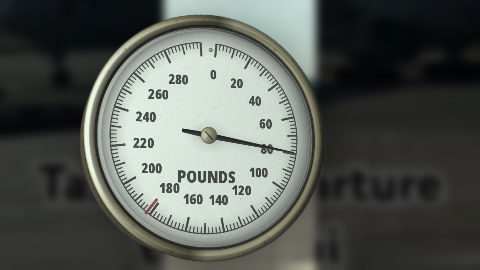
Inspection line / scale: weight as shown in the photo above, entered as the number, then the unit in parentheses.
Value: 80 (lb)
